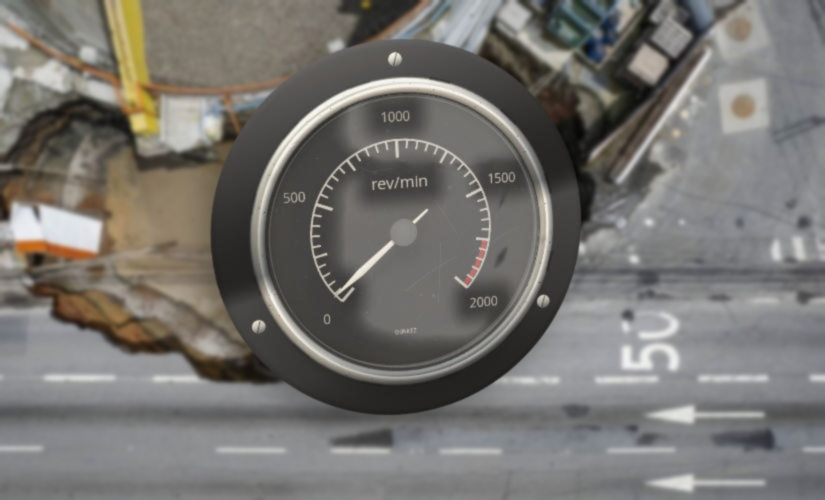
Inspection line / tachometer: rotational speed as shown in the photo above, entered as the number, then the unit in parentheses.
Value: 50 (rpm)
